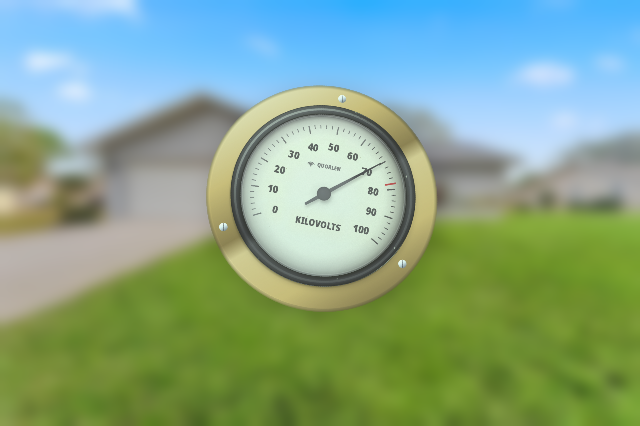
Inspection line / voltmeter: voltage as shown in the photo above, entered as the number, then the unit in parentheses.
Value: 70 (kV)
